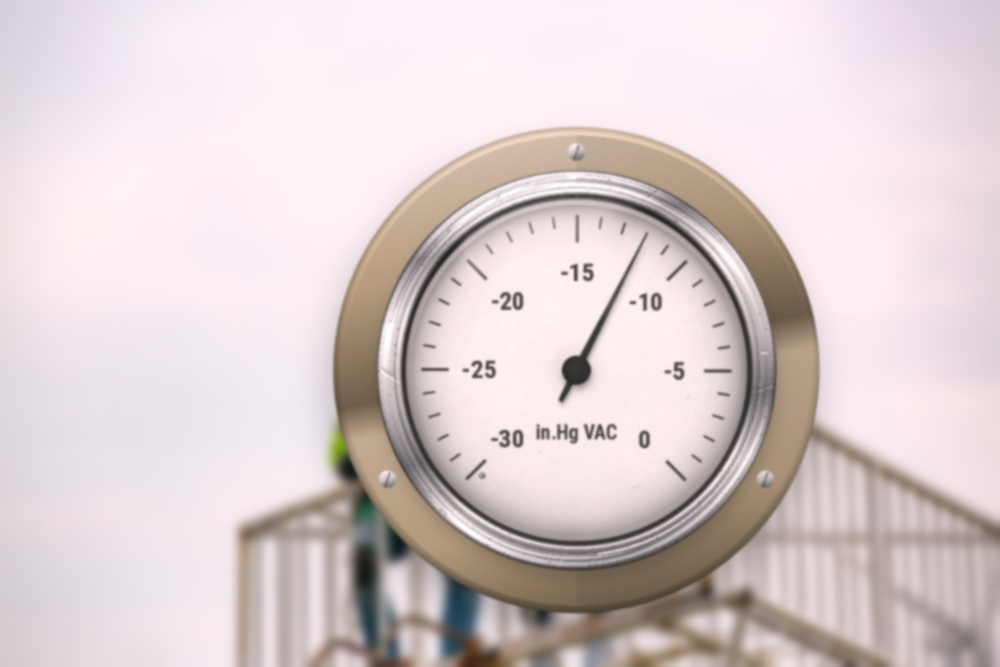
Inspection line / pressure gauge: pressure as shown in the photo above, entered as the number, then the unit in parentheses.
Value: -12 (inHg)
